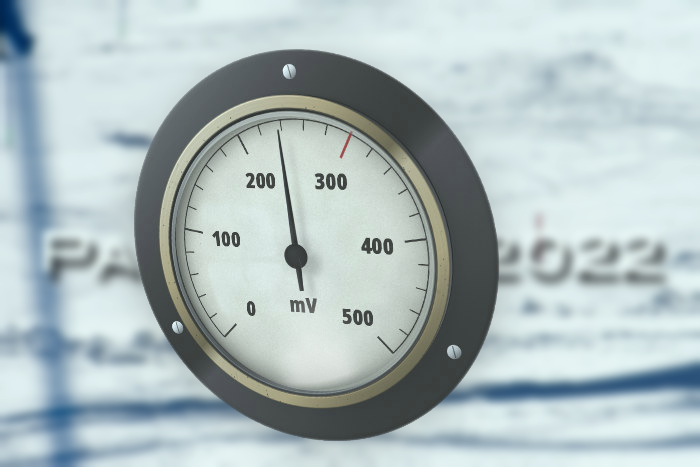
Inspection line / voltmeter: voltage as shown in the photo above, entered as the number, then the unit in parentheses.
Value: 240 (mV)
